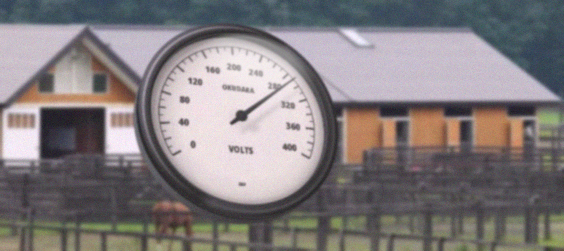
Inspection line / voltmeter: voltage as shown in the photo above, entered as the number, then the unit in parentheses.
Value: 290 (V)
